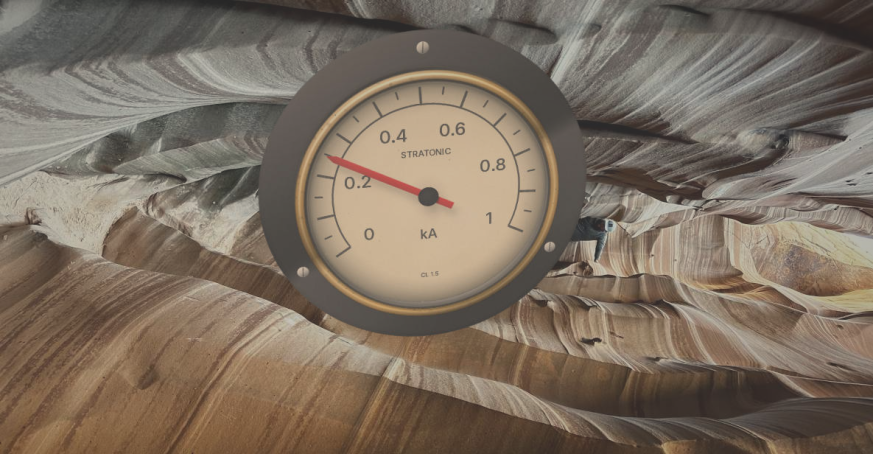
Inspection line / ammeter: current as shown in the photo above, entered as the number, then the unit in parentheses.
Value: 0.25 (kA)
